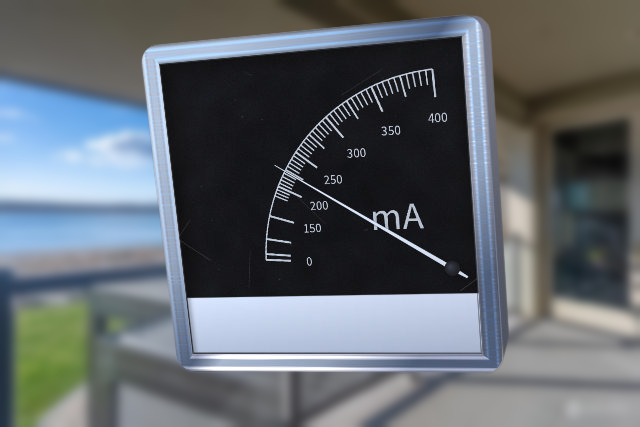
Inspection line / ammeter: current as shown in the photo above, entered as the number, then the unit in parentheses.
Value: 225 (mA)
